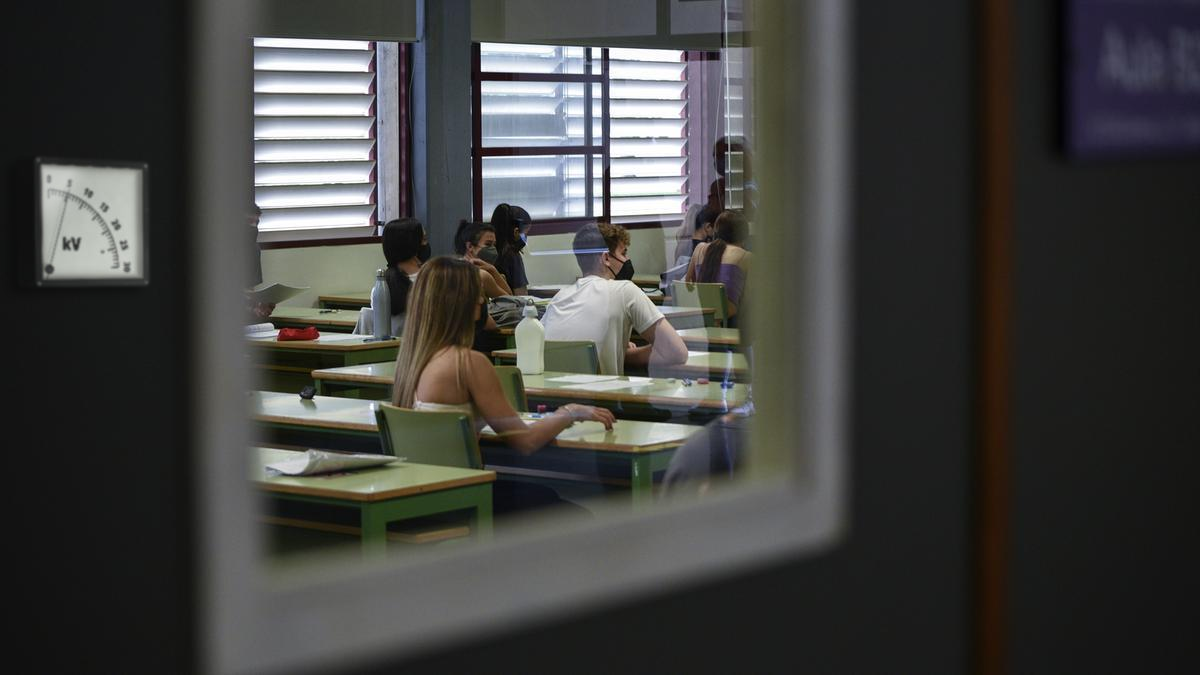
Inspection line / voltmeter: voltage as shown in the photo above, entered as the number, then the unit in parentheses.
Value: 5 (kV)
